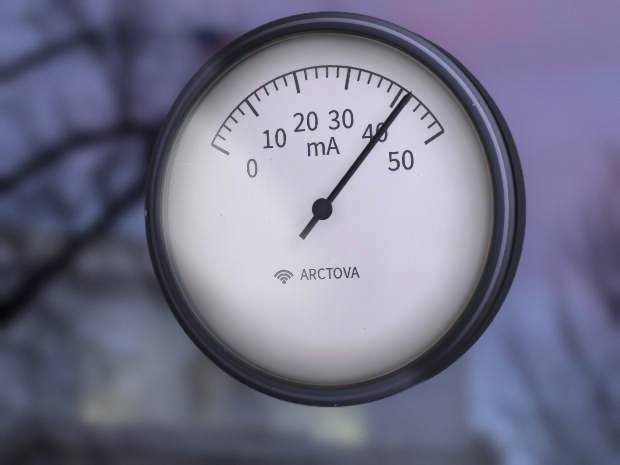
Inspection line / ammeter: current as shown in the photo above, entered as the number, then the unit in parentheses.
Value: 42 (mA)
